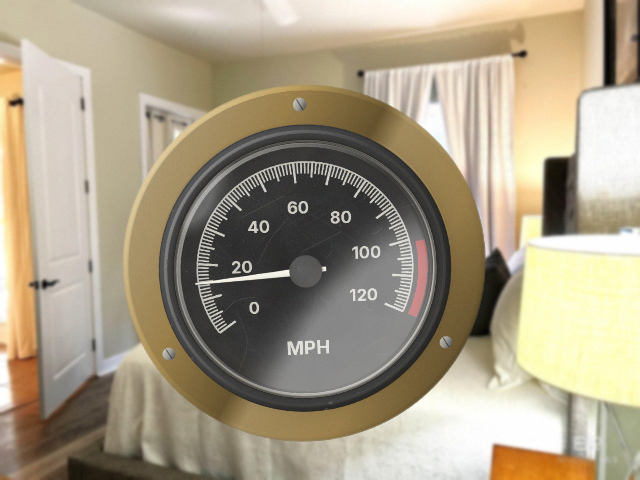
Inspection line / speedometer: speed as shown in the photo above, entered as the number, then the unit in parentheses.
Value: 15 (mph)
